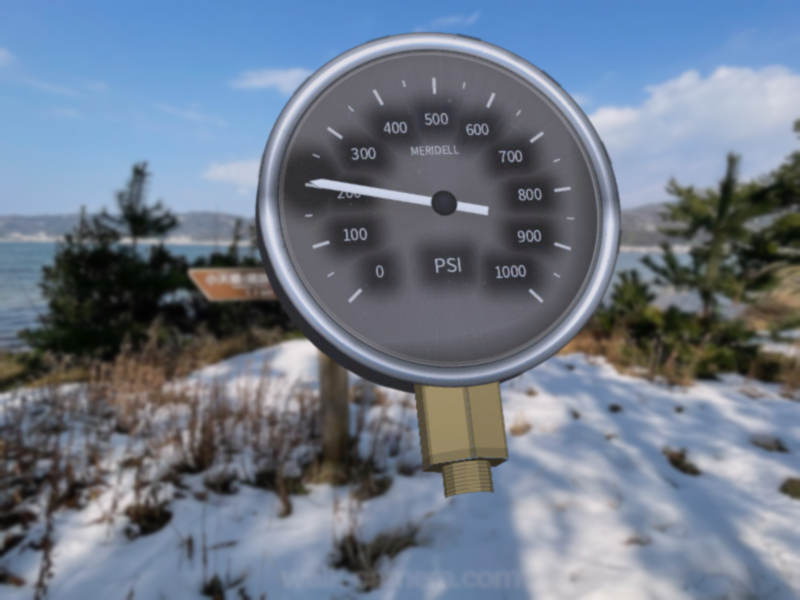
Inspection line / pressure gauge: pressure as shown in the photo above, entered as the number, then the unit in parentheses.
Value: 200 (psi)
